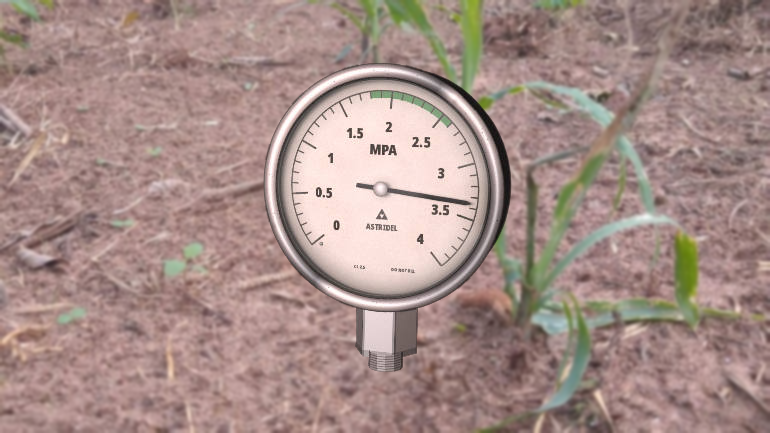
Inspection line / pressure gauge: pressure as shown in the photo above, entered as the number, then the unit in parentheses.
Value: 3.35 (MPa)
